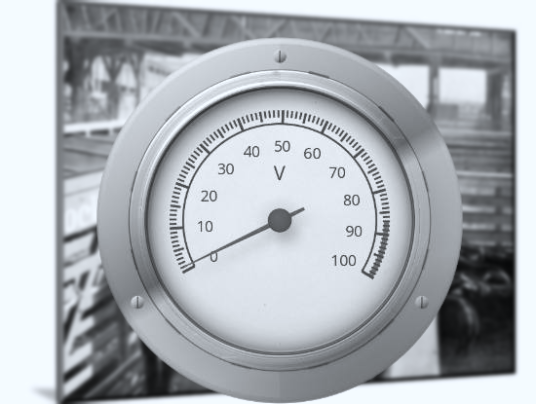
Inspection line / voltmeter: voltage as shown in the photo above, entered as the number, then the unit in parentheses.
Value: 1 (V)
